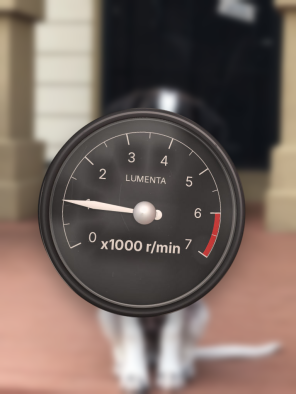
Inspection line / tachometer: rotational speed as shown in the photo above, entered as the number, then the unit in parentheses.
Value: 1000 (rpm)
